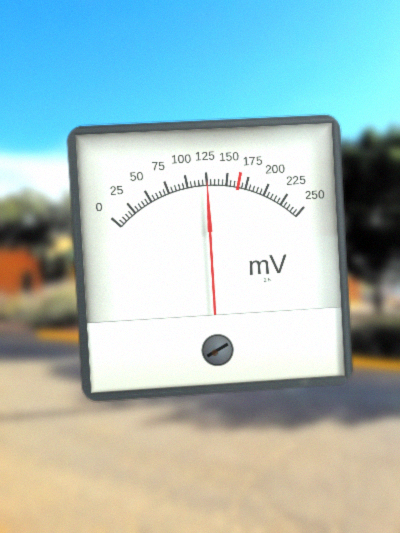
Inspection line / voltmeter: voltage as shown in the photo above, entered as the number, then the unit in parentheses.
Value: 125 (mV)
